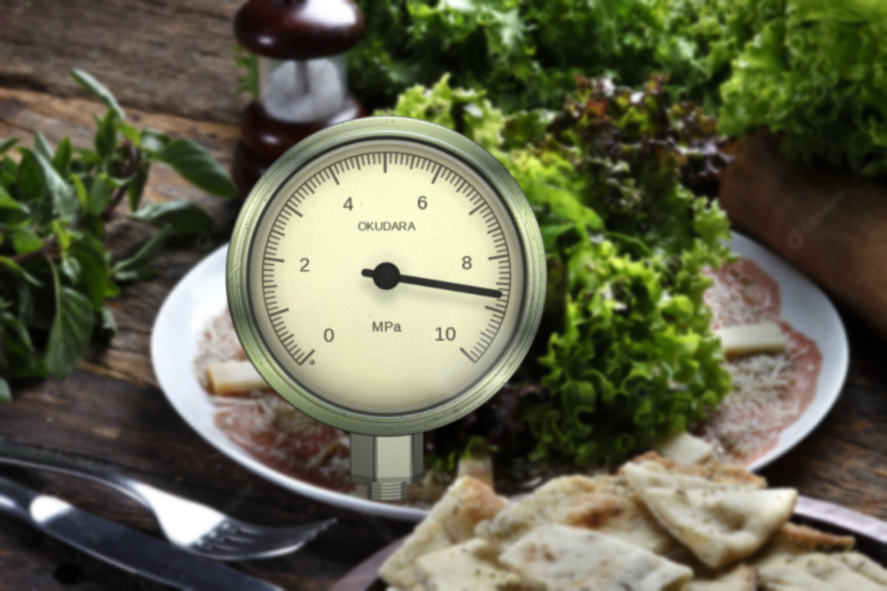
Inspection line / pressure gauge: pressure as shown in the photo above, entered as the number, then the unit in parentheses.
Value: 8.7 (MPa)
